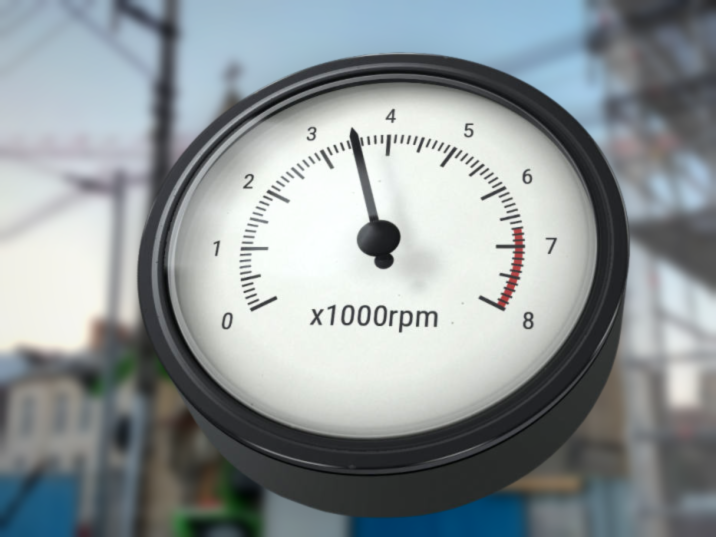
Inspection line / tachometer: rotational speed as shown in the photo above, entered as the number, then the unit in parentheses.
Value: 3500 (rpm)
